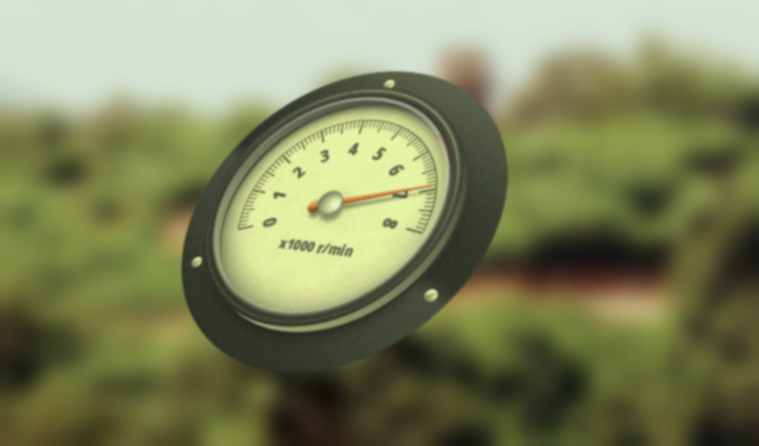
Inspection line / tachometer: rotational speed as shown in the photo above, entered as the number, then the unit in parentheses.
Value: 7000 (rpm)
